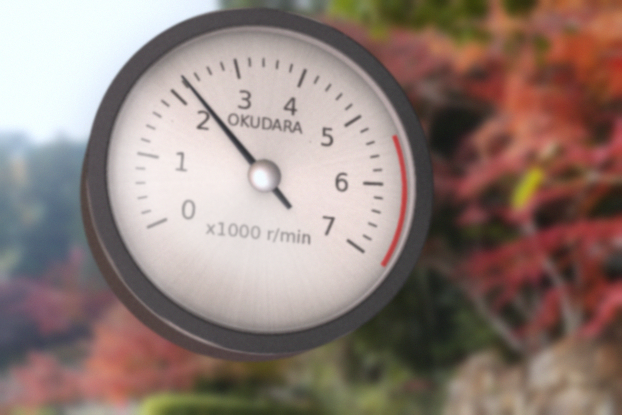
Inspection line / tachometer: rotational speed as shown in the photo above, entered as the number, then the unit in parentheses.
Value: 2200 (rpm)
